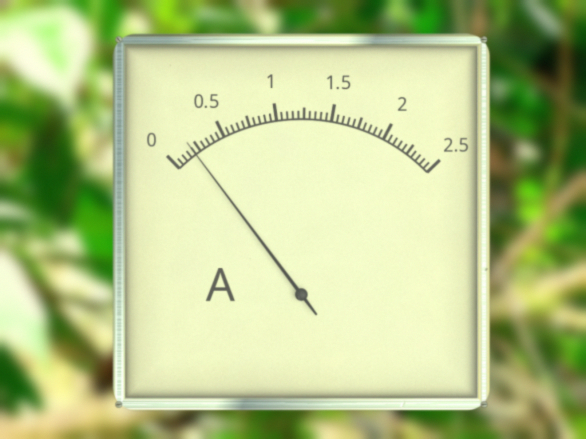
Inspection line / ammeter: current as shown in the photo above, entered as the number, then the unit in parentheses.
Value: 0.2 (A)
